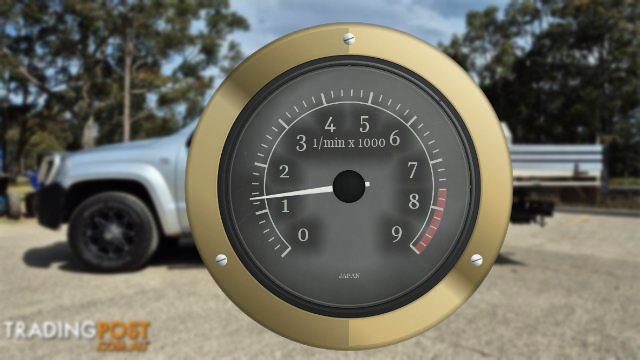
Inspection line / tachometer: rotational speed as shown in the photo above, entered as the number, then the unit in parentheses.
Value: 1300 (rpm)
